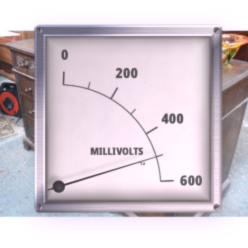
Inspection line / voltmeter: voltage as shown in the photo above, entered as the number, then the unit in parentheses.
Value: 500 (mV)
